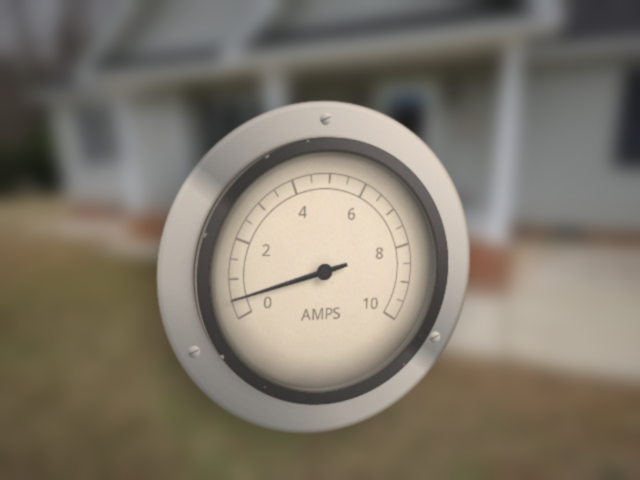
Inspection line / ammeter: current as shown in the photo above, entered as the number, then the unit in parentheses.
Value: 0.5 (A)
